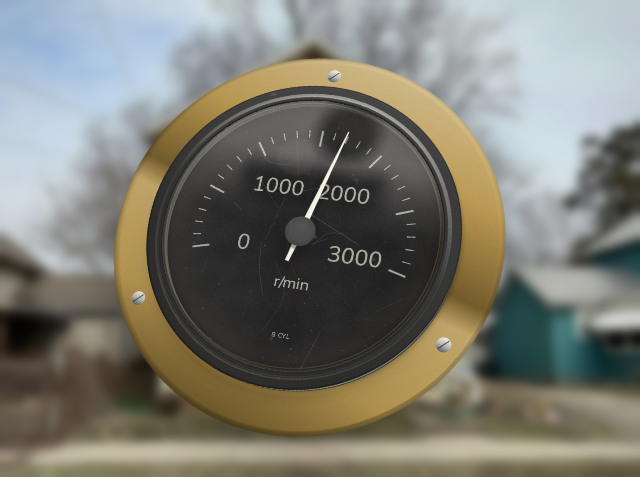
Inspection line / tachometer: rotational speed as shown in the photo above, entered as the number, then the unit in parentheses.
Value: 1700 (rpm)
